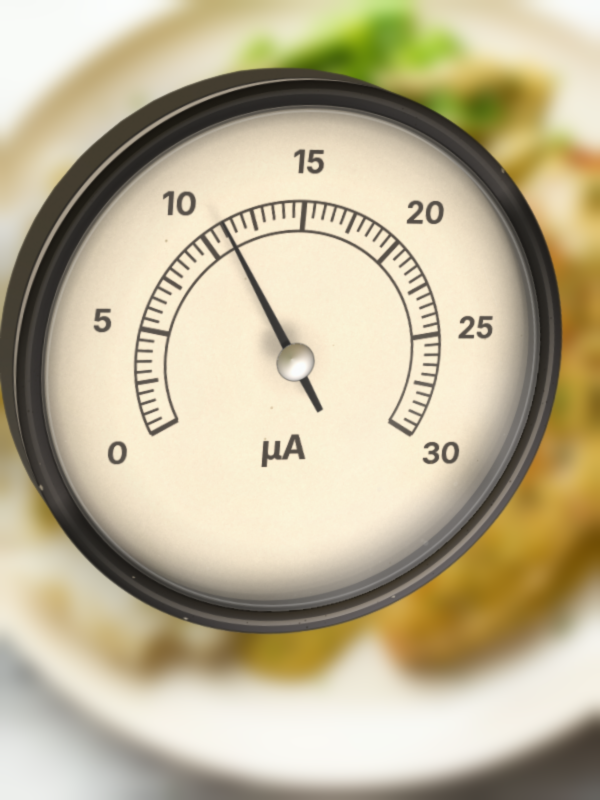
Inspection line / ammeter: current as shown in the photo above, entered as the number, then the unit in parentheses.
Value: 11 (µA)
